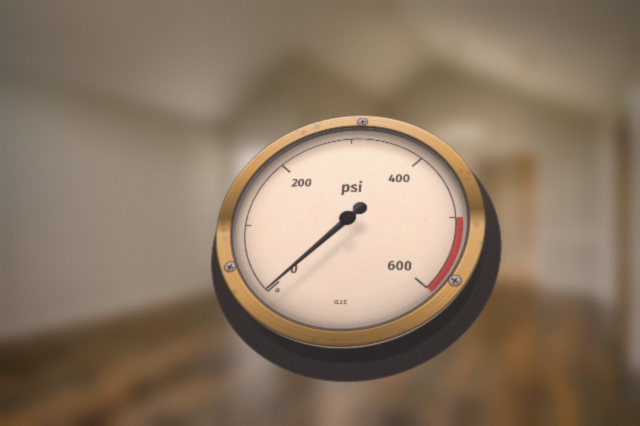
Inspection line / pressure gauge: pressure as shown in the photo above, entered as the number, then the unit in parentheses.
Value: 0 (psi)
